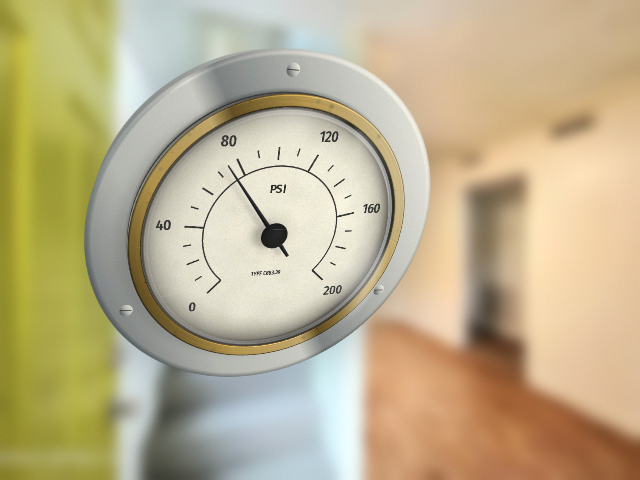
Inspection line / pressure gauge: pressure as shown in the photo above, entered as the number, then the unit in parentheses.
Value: 75 (psi)
